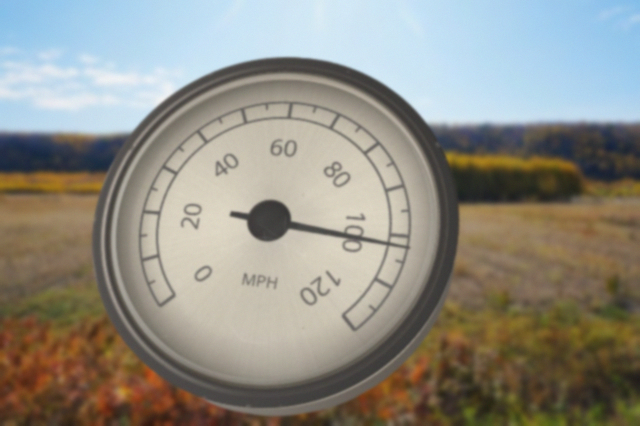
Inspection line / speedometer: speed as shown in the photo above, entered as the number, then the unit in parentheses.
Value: 102.5 (mph)
